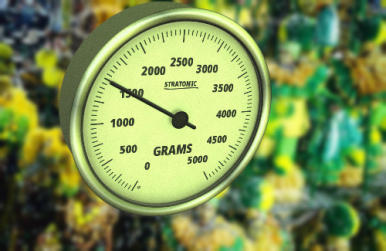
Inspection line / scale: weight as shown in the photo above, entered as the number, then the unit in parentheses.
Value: 1500 (g)
